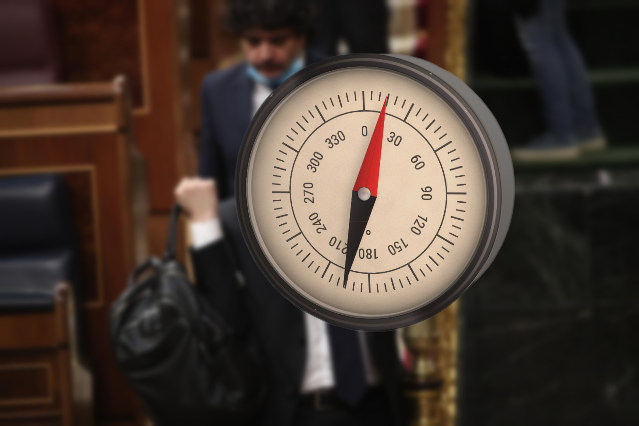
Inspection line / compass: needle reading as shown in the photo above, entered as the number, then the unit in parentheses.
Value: 15 (°)
